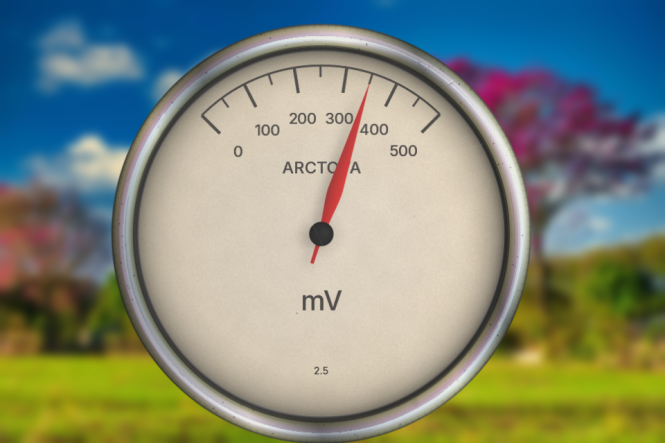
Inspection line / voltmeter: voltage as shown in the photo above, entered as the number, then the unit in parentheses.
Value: 350 (mV)
